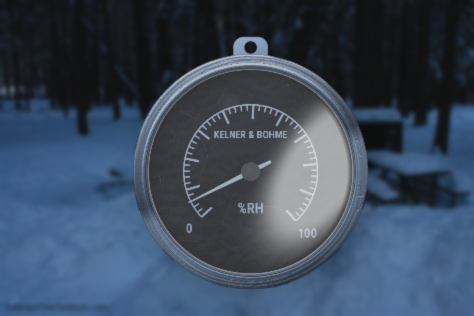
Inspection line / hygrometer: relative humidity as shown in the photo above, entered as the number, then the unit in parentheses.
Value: 6 (%)
